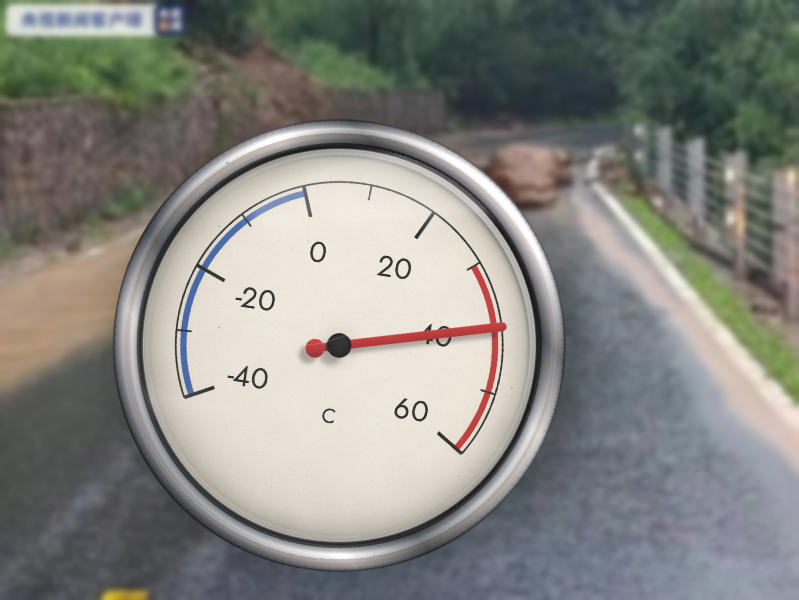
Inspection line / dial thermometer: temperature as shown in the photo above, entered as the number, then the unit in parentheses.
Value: 40 (°C)
